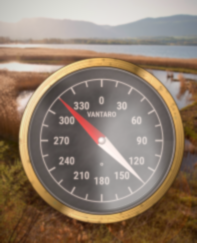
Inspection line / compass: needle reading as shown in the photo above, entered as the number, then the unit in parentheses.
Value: 315 (°)
